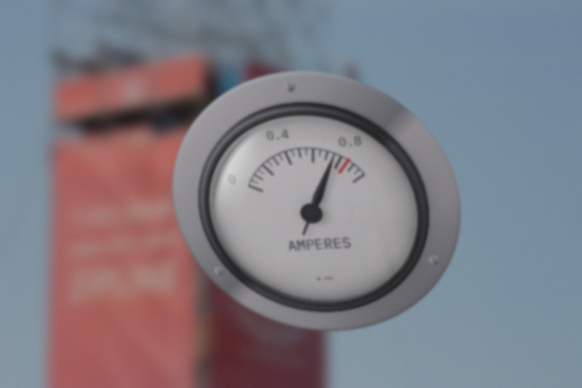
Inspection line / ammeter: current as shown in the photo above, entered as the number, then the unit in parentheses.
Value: 0.75 (A)
